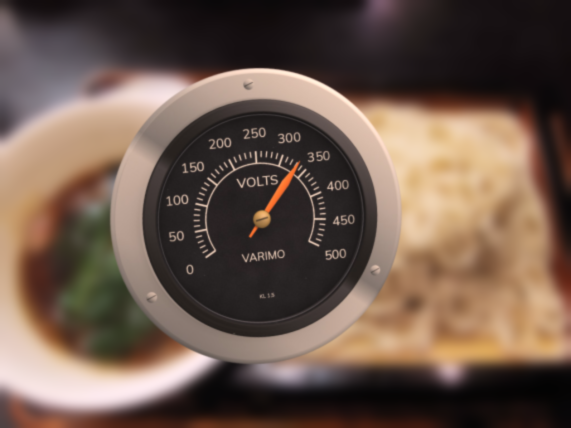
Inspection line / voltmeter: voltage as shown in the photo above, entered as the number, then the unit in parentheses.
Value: 330 (V)
